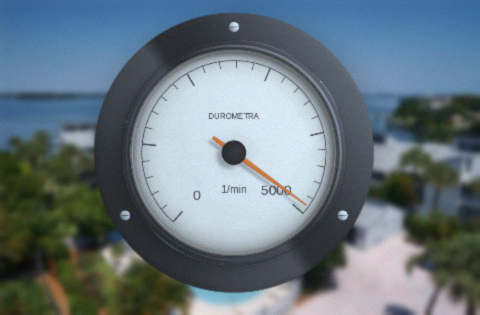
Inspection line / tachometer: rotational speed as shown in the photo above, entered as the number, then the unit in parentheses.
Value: 4900 (rpm)
